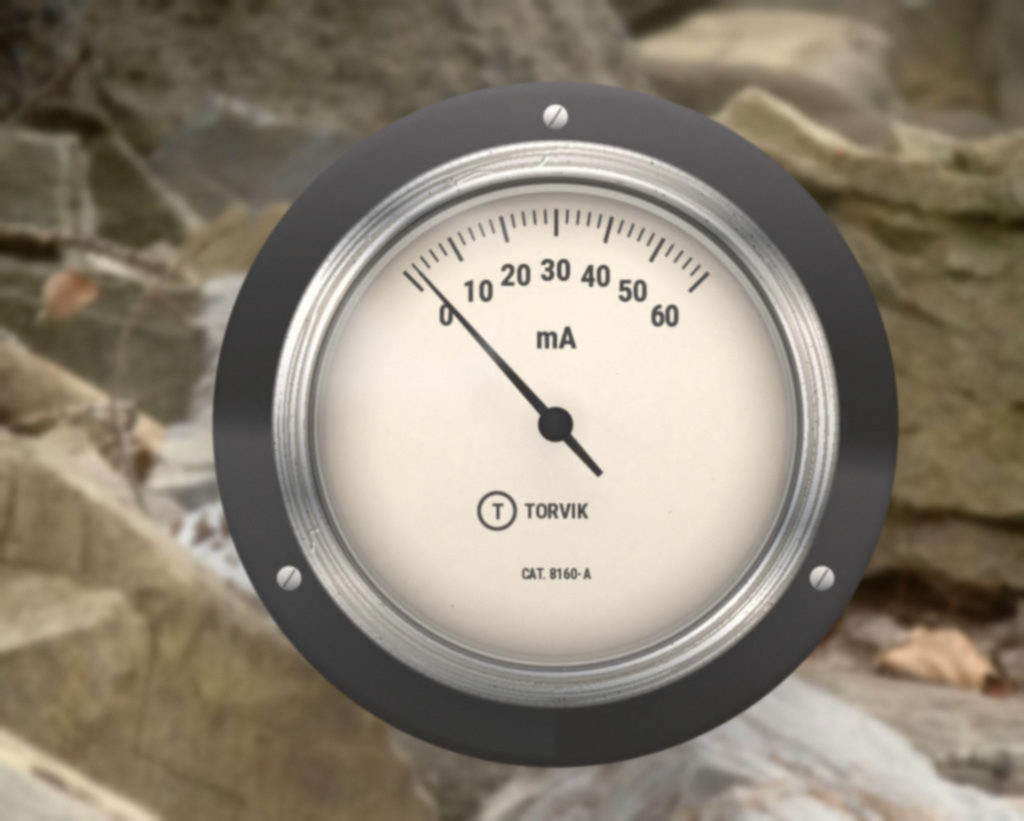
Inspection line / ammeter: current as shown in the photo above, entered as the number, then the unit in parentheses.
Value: 2 (mA)
